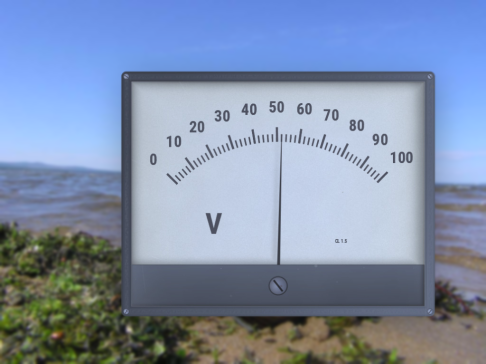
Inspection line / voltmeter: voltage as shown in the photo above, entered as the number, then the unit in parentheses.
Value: 52 (V)
